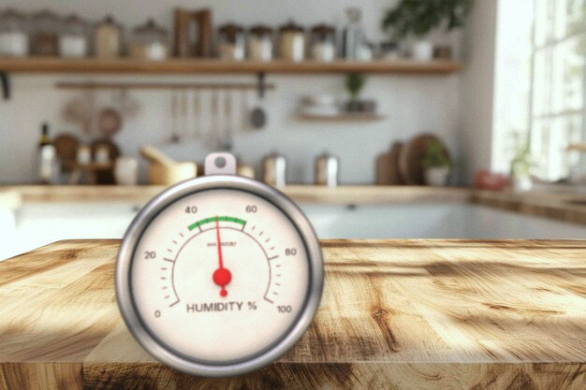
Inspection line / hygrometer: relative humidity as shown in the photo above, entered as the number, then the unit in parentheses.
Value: 48 (%)
